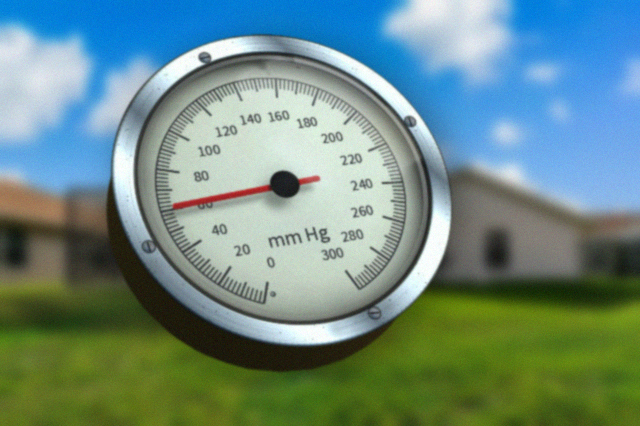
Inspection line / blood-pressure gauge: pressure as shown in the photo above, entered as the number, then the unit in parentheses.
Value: 60 (mmHg)
